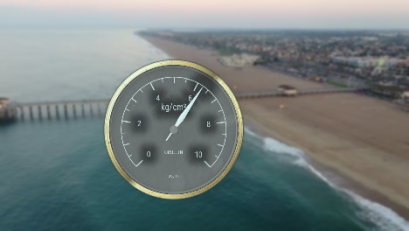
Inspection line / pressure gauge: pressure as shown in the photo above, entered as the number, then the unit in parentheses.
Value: 6.25 (kg/cm²)
